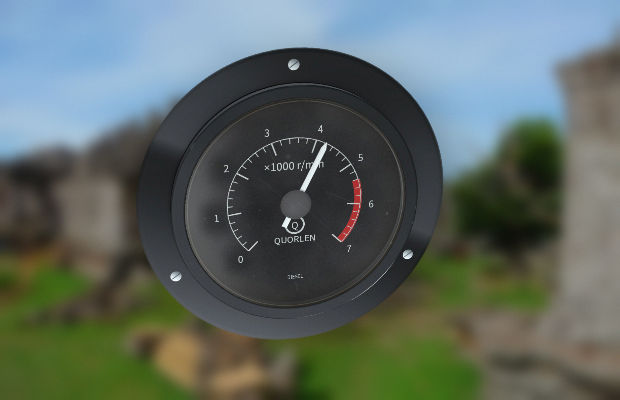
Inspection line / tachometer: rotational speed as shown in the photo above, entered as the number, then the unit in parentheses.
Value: 4200 (rpm)
